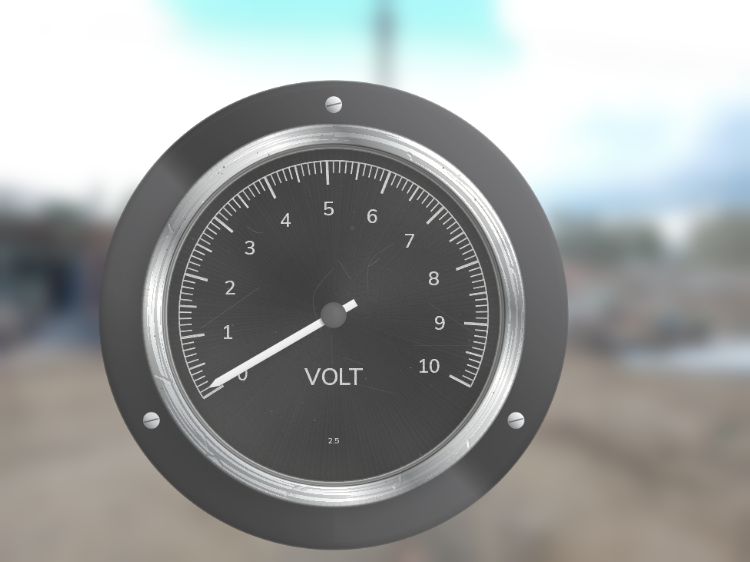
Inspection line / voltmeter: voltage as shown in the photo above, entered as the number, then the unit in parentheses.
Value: 0.1 (V)
